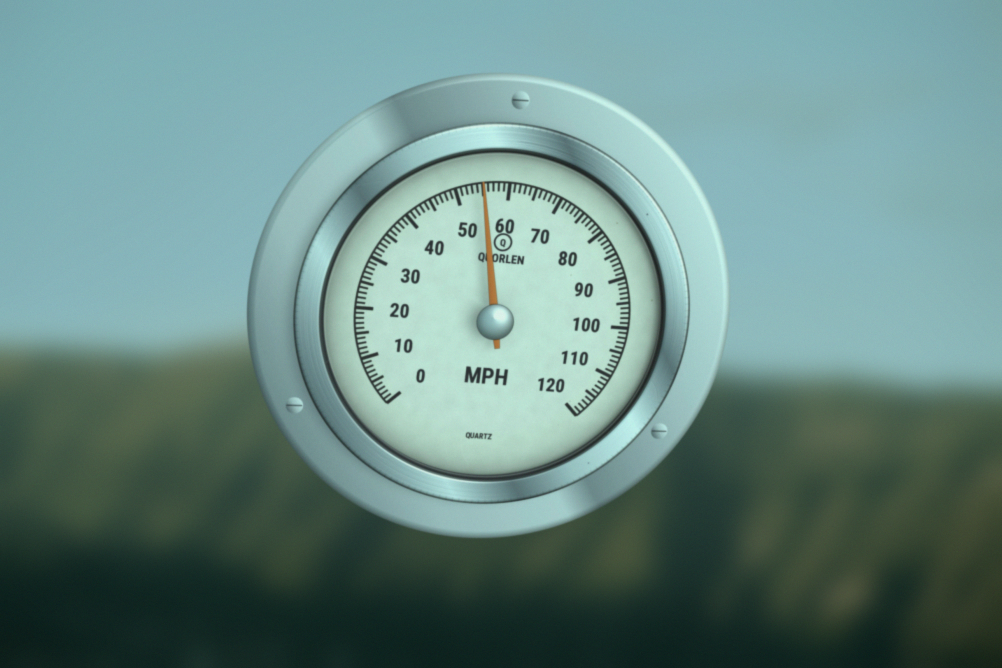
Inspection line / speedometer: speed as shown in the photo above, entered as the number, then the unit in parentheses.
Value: 55 (mph)
